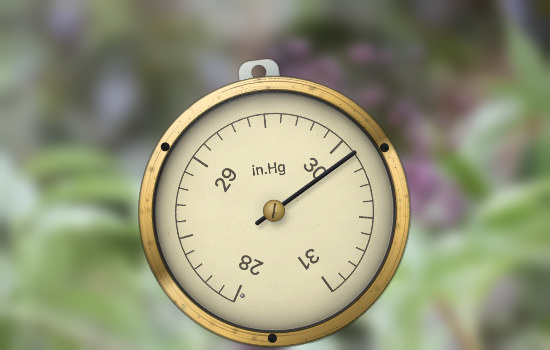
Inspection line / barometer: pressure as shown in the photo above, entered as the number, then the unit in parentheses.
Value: 30.1 (inHg)
